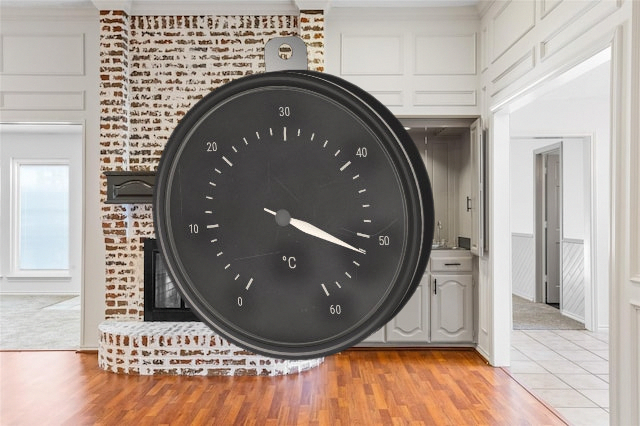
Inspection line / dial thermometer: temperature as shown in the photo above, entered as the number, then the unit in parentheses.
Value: 52 (°C)
